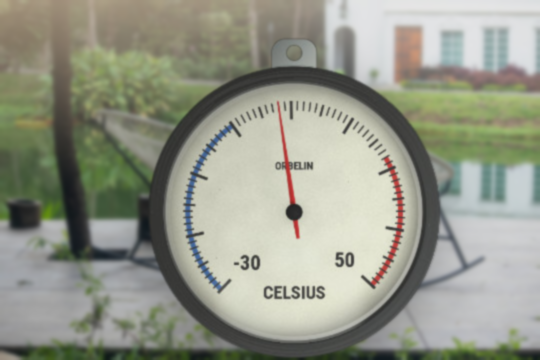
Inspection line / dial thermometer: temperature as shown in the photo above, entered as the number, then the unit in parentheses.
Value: 8 (°C)
